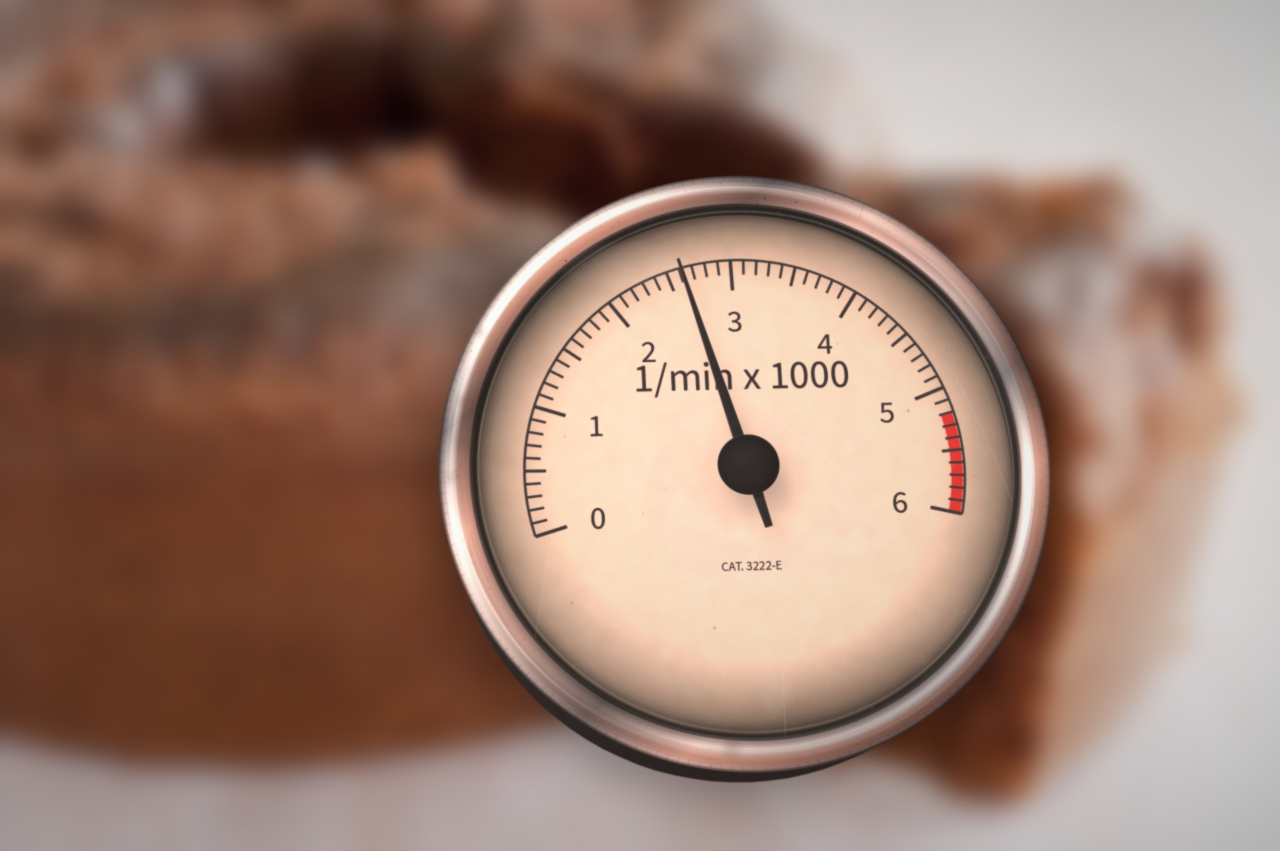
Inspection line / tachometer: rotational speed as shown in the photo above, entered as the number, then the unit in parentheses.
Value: 2600 (rpm)
